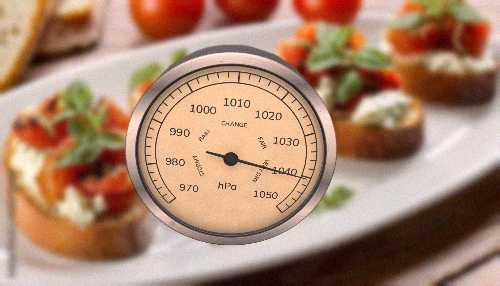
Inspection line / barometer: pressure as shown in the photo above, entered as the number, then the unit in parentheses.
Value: 1040 (hPa)
